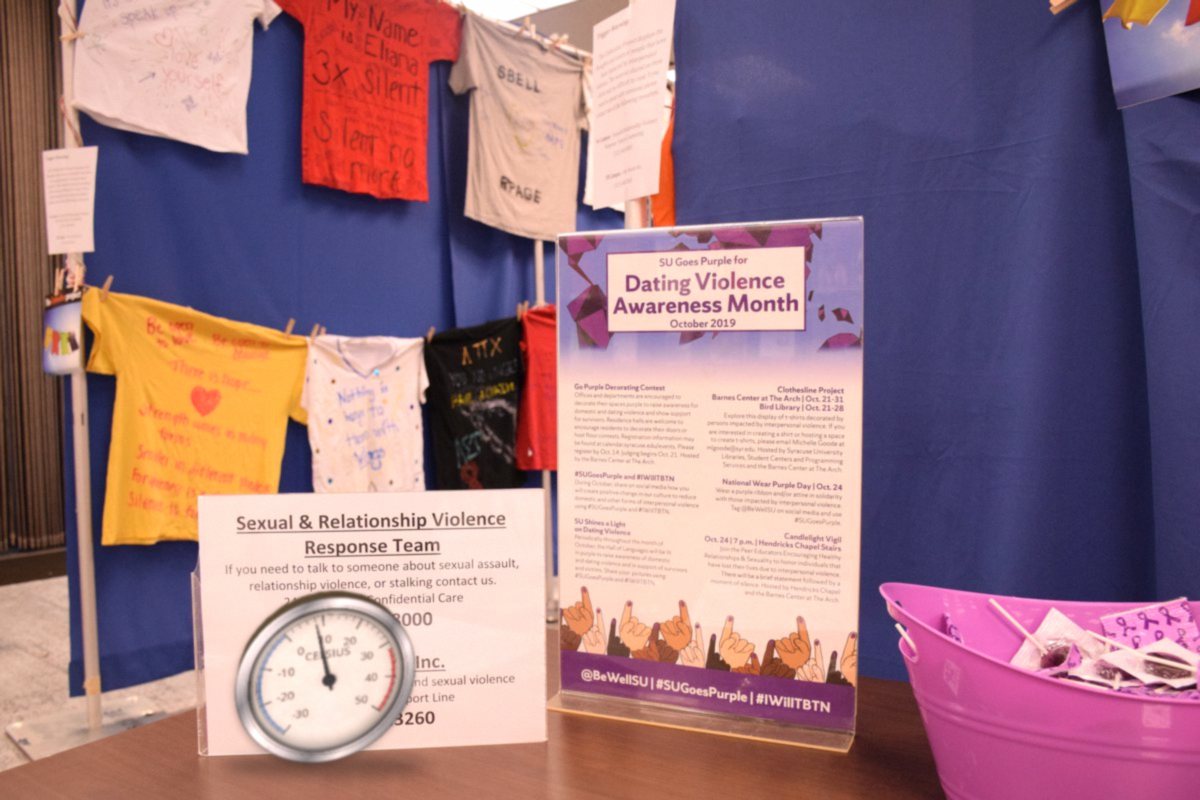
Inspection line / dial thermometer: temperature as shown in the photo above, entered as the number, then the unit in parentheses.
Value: 8 (°C)
